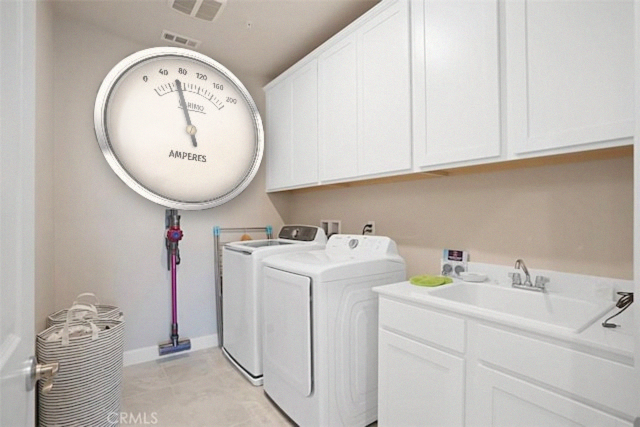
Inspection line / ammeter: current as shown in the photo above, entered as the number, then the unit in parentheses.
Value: 60 (A)
